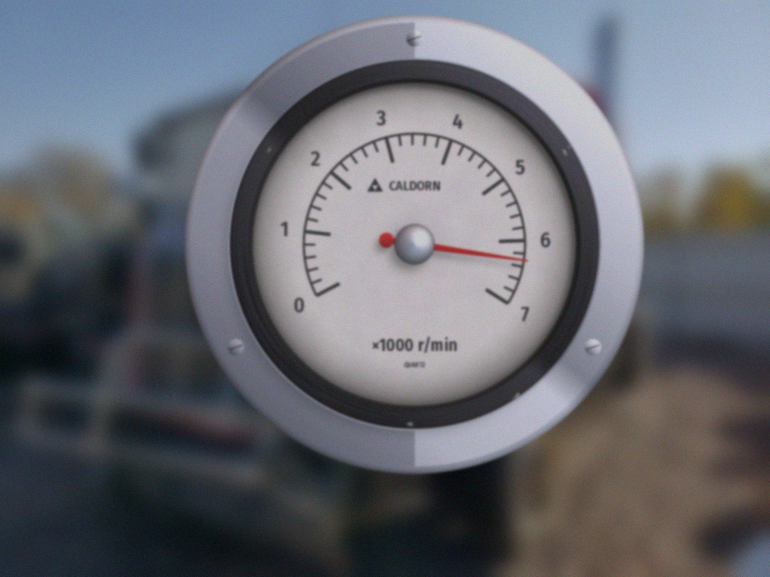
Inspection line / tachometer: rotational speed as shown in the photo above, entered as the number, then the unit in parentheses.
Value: 6300 (rpm)
